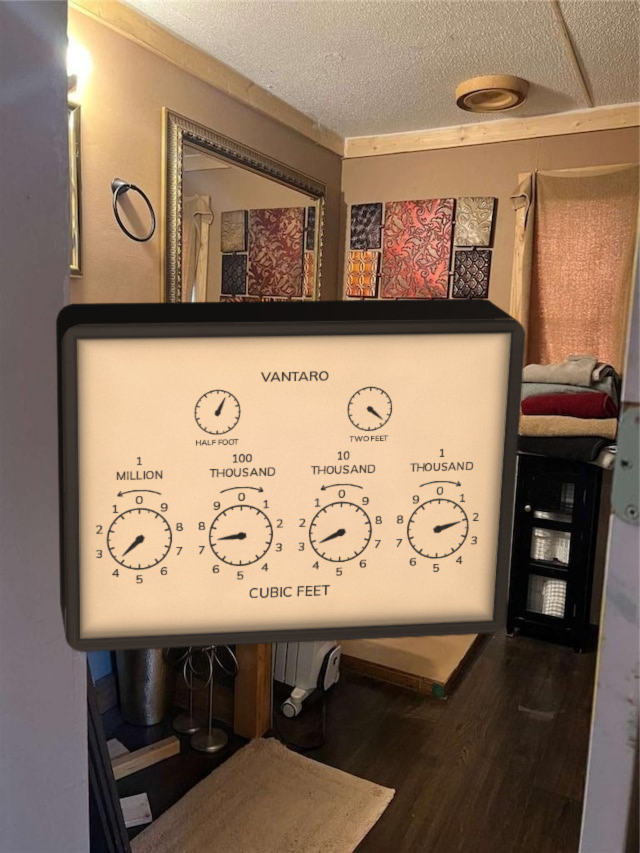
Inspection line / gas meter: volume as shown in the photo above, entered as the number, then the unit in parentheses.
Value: 373200 (ft³)
